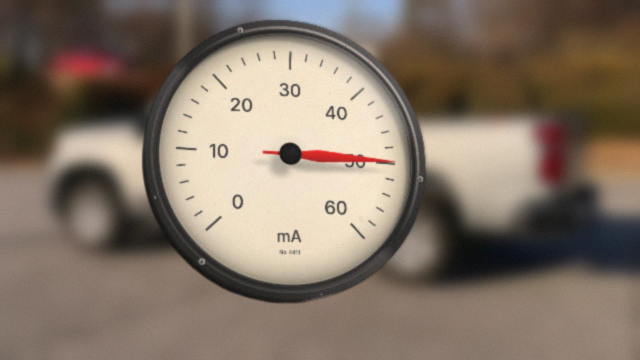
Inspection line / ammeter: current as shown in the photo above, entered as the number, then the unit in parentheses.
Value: 50 (mA)
